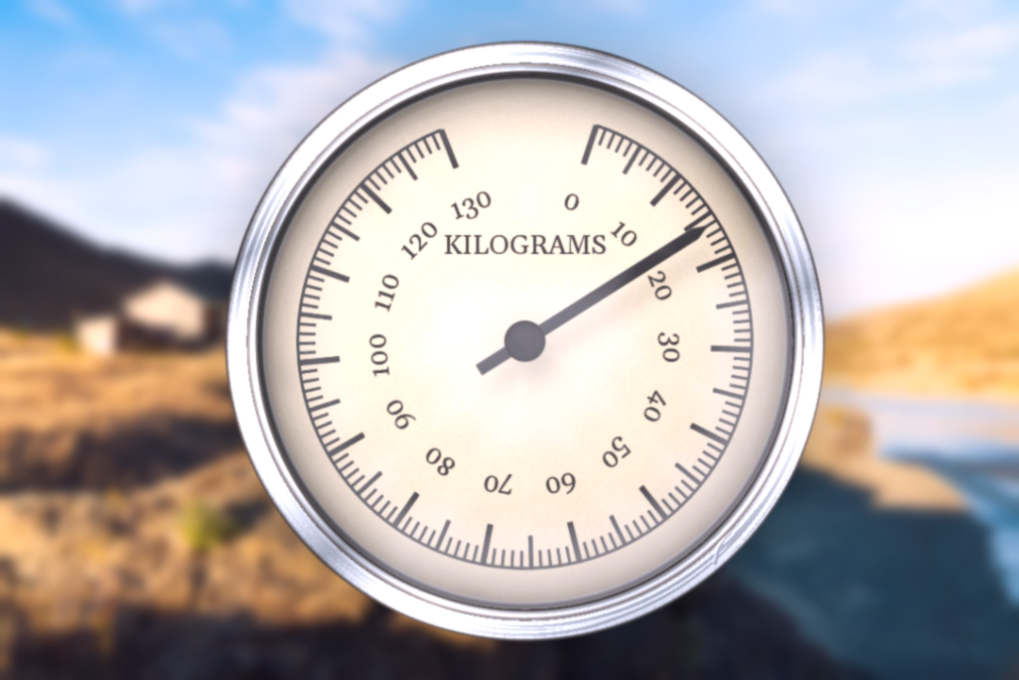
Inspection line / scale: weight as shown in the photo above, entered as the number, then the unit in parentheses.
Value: 16 (kg)
